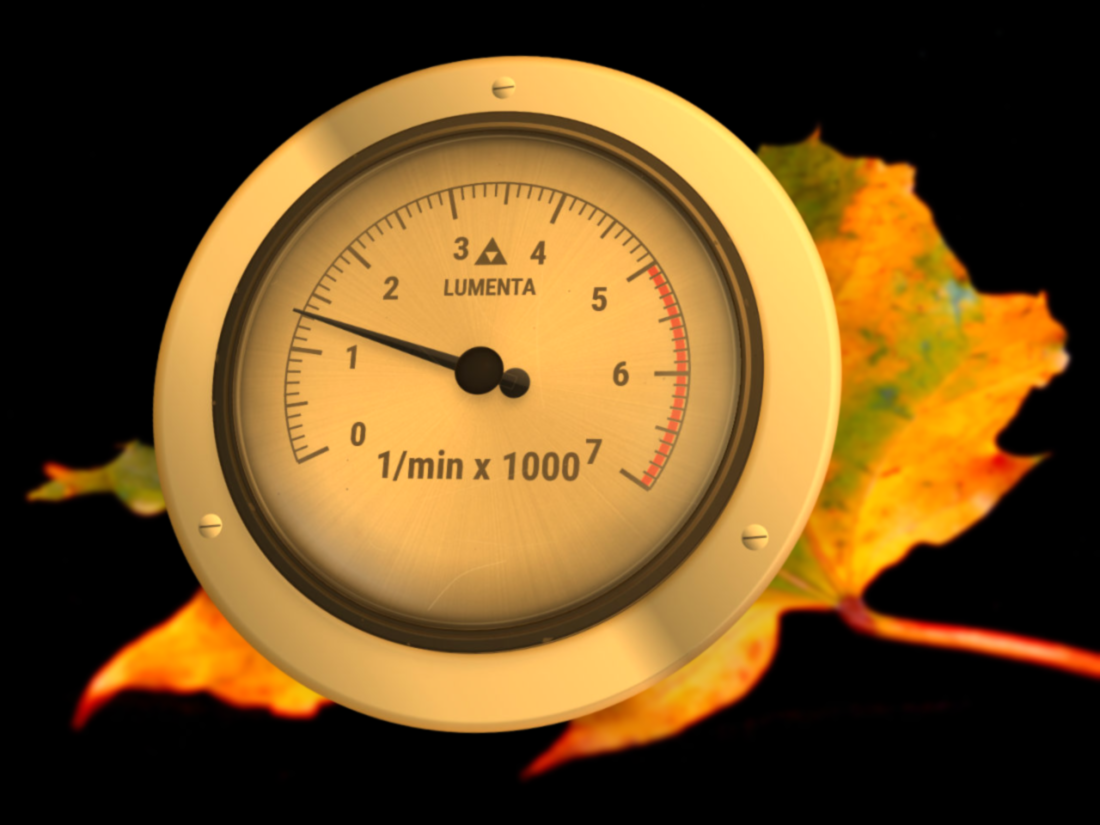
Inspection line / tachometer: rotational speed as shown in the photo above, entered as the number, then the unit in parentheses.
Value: 1300 (rpm)
